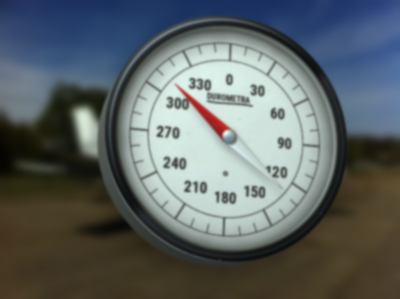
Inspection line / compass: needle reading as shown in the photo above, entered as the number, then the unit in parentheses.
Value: 310 (°)
